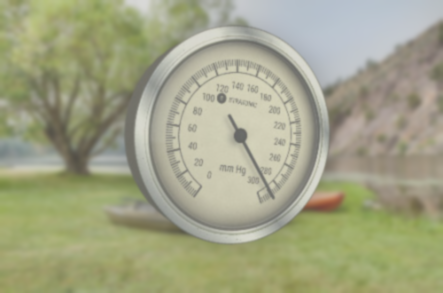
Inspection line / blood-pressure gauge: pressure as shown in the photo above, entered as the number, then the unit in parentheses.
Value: 290 (mmHg)
